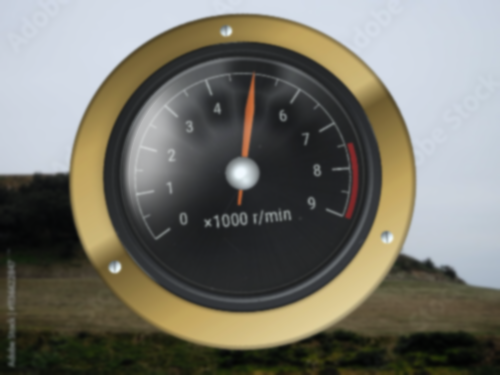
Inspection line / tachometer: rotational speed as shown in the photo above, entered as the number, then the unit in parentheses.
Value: 5000 (rpm)
